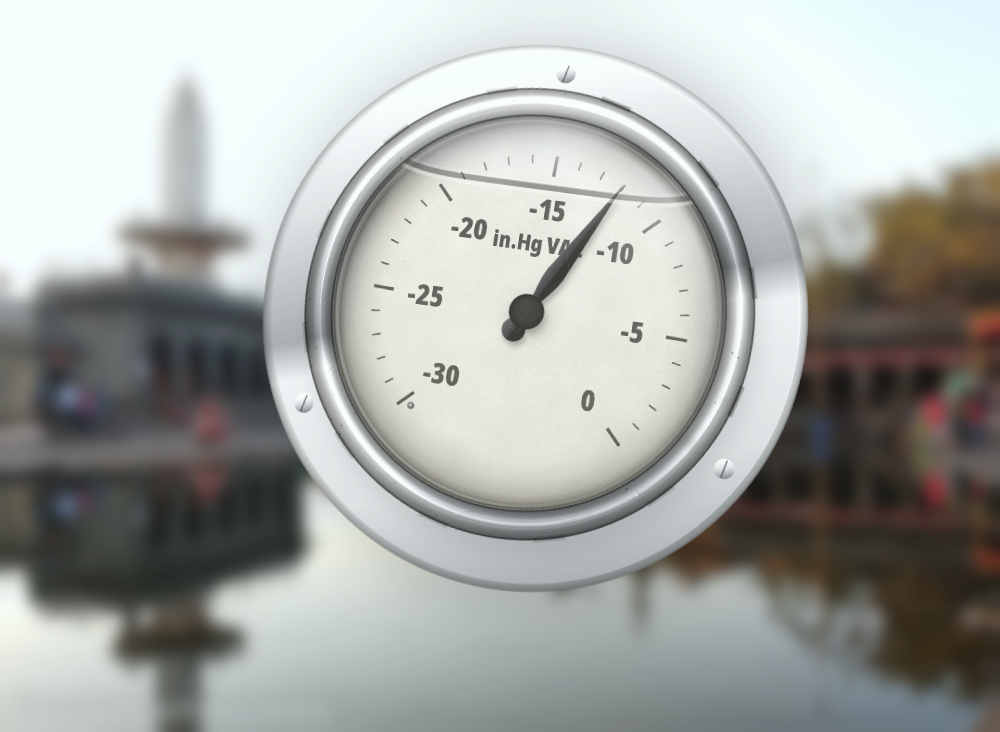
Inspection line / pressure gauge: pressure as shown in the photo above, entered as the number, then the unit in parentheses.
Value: -12 (inHg)
